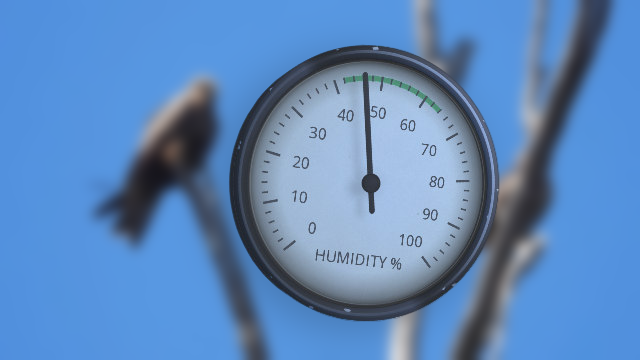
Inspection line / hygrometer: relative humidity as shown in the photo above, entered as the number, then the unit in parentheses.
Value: 46 (%)
